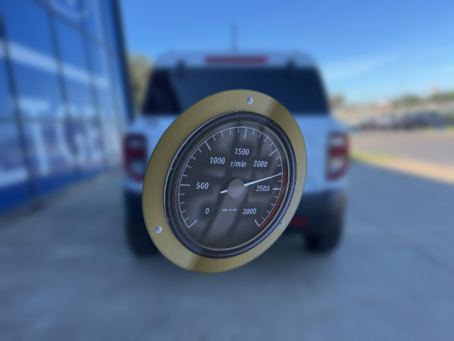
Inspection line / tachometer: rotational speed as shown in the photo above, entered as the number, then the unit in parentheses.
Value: 2300 (rpm)
